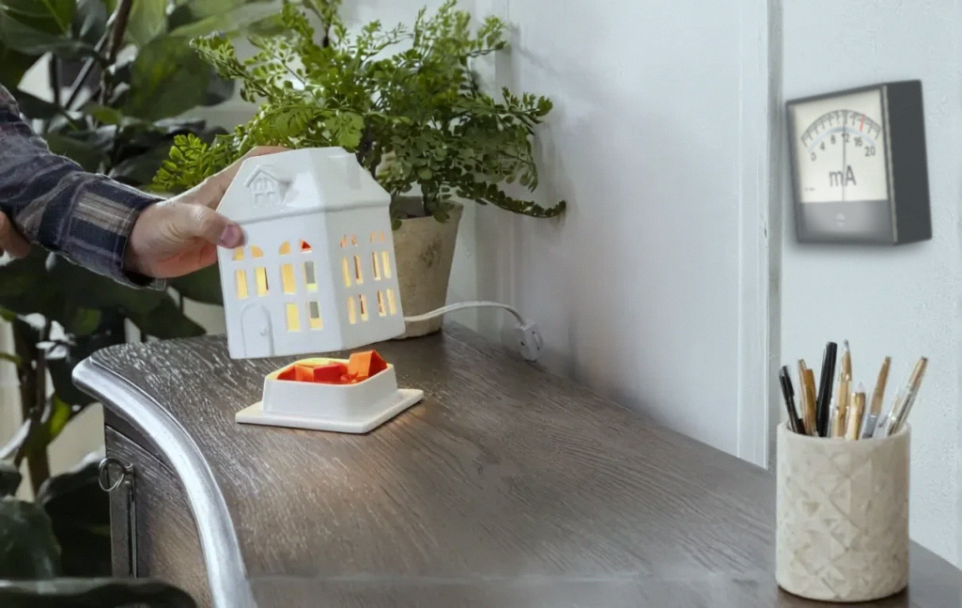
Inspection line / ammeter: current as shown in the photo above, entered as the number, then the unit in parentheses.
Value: 12 (mA)
